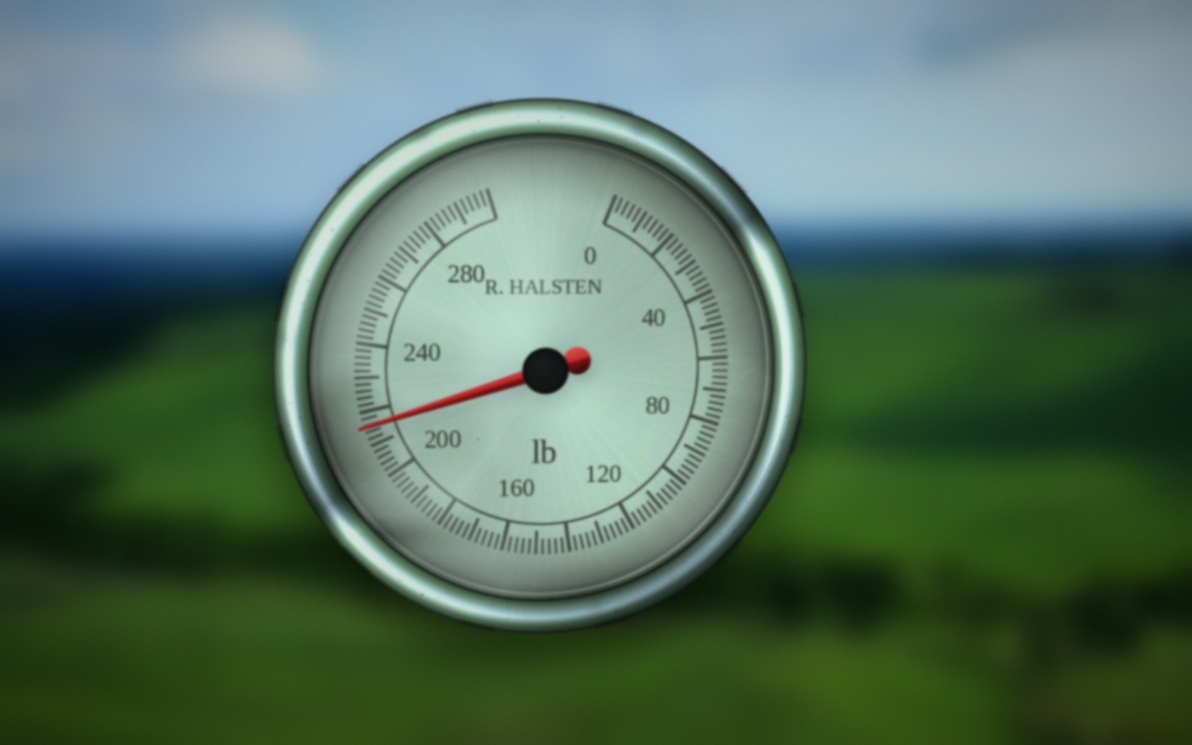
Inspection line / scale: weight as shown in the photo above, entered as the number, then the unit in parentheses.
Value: 216 (lb)
